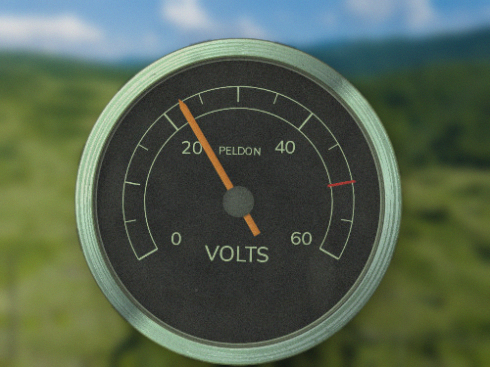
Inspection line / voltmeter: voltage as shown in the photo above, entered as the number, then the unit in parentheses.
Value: 22.5 (V)
